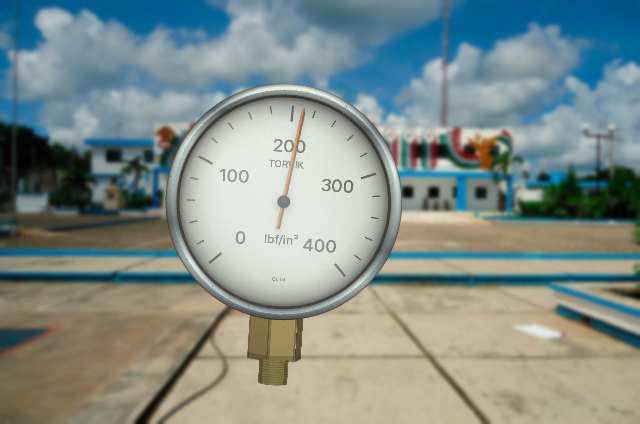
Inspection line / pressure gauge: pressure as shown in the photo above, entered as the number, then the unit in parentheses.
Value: 210 (psi)
